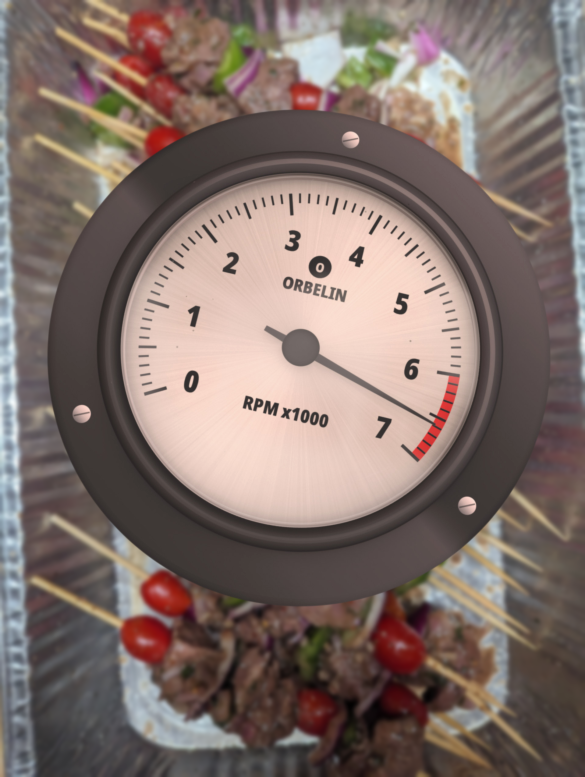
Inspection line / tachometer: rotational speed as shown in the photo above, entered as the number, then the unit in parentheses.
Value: 6600 (rpm)
